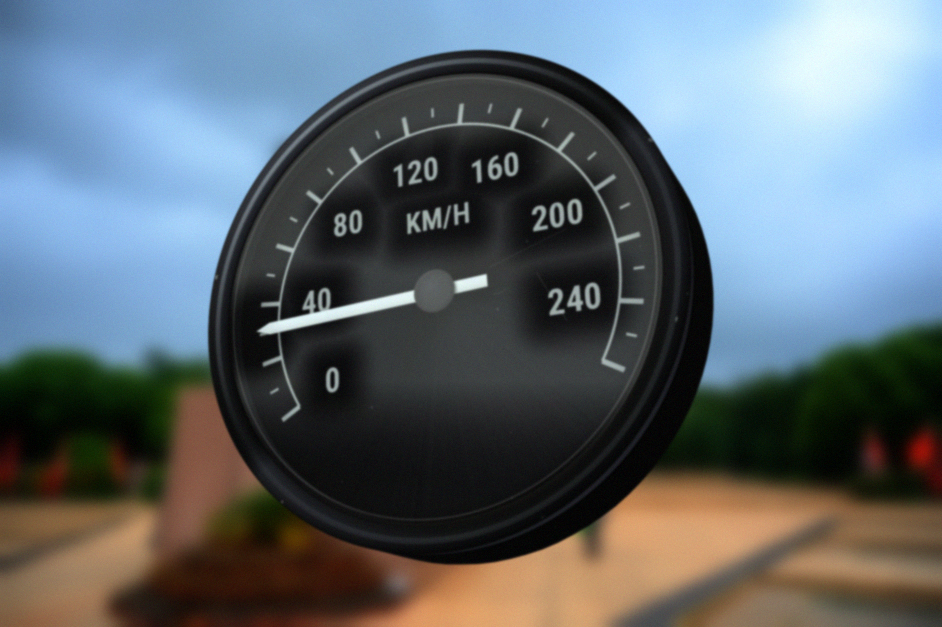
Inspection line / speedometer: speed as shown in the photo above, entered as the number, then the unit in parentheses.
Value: 30 (km/h)
